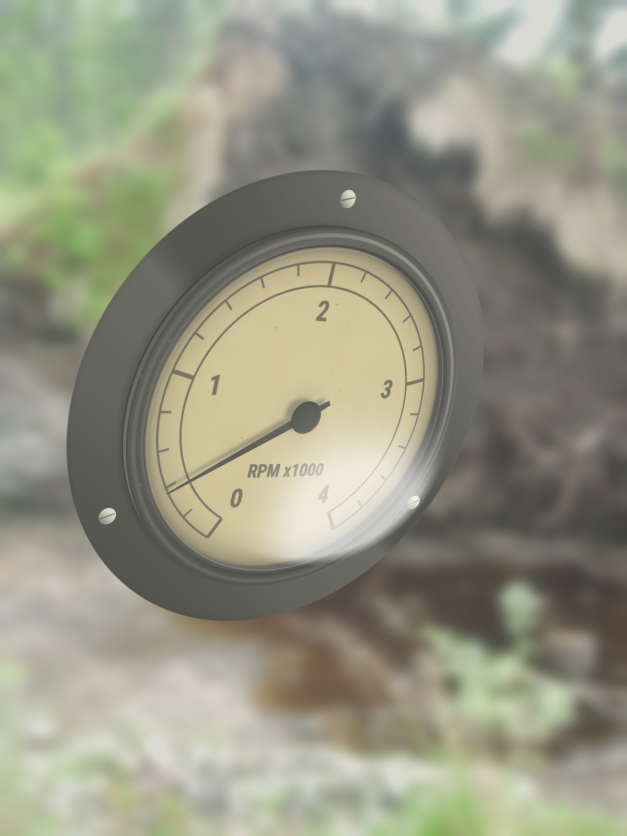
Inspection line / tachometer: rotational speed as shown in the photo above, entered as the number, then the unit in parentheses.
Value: 400 (rpm)
